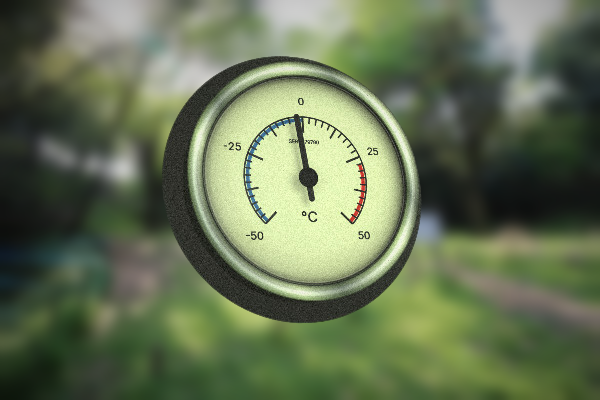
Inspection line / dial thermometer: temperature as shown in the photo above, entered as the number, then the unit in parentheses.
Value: -2.5 (°C)
